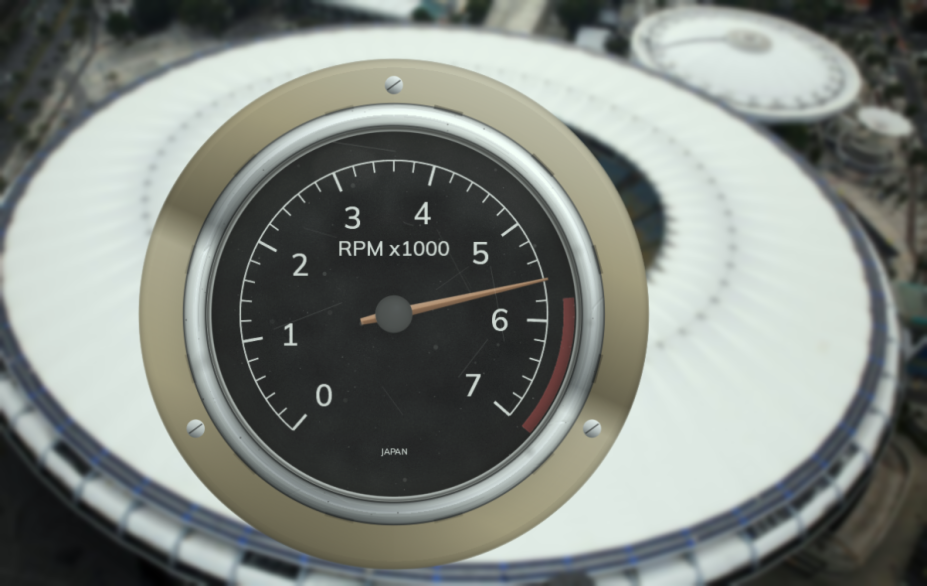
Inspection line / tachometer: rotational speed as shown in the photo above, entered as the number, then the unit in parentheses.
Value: 5600 (rpm)
